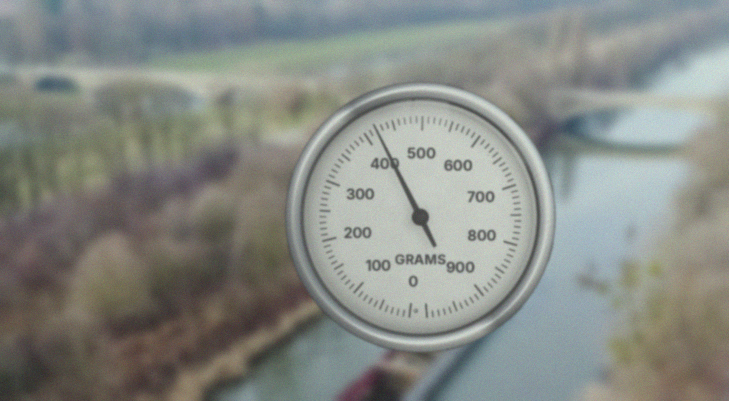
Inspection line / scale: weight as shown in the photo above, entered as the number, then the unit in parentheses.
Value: 420 (g)
